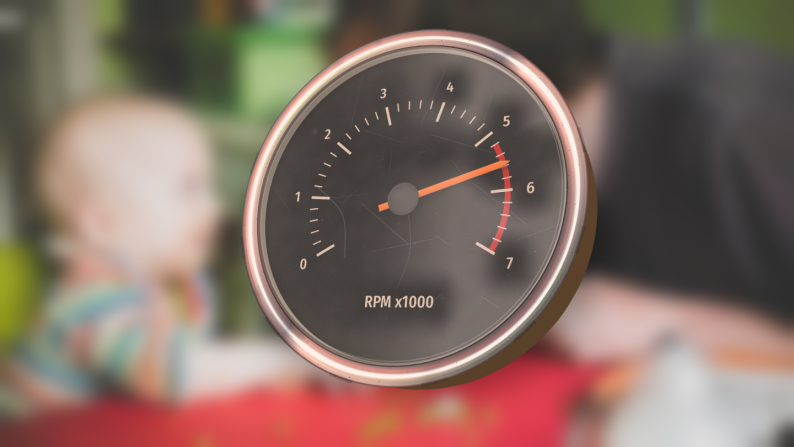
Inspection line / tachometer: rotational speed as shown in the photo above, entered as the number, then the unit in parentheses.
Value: 5600 (rpm)
